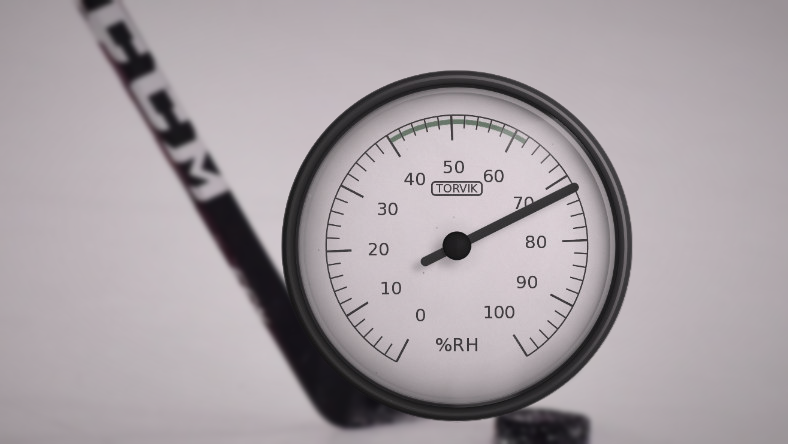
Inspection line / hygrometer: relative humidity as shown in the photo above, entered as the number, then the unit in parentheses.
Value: 72 (%)
